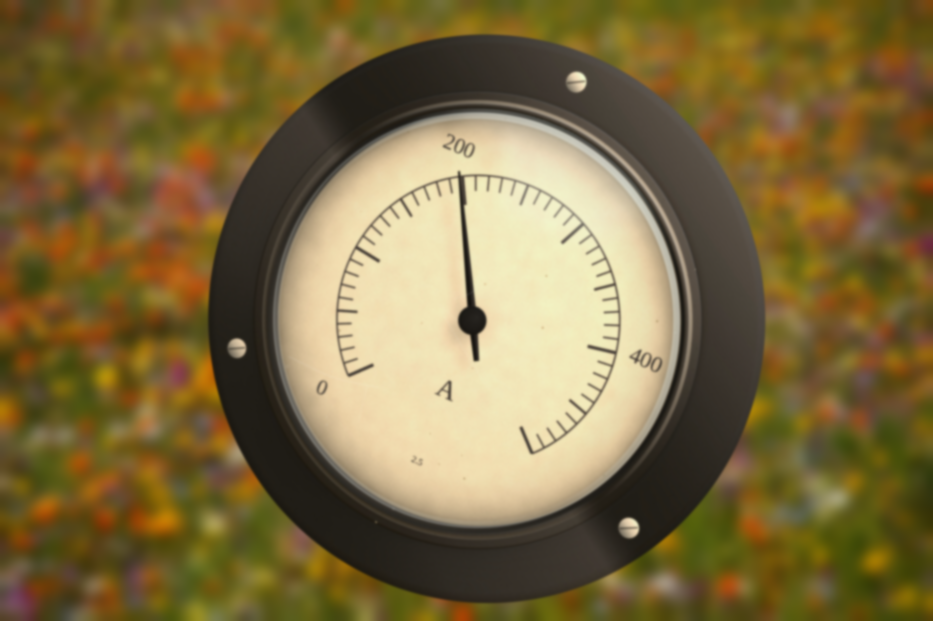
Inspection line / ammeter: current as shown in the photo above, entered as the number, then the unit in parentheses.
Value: 200 (A)
